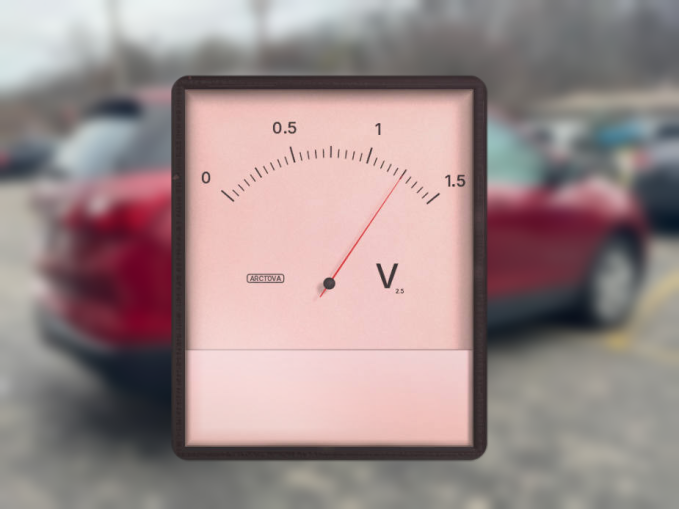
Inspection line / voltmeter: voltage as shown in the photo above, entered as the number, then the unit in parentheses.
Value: 1.25 (V)
